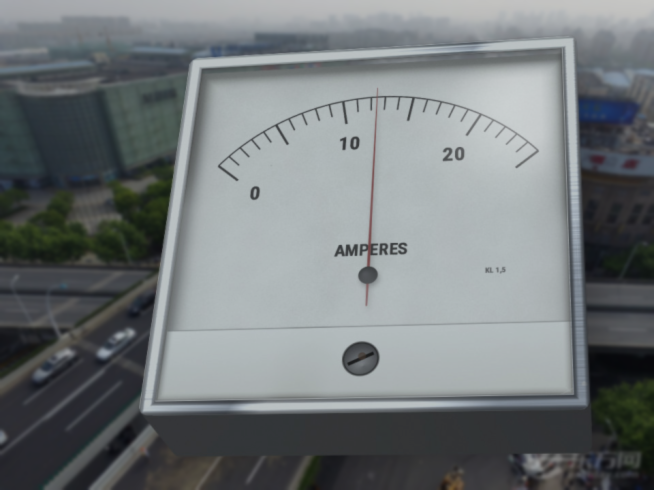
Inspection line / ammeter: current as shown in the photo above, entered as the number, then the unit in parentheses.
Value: 12.5 (A)
